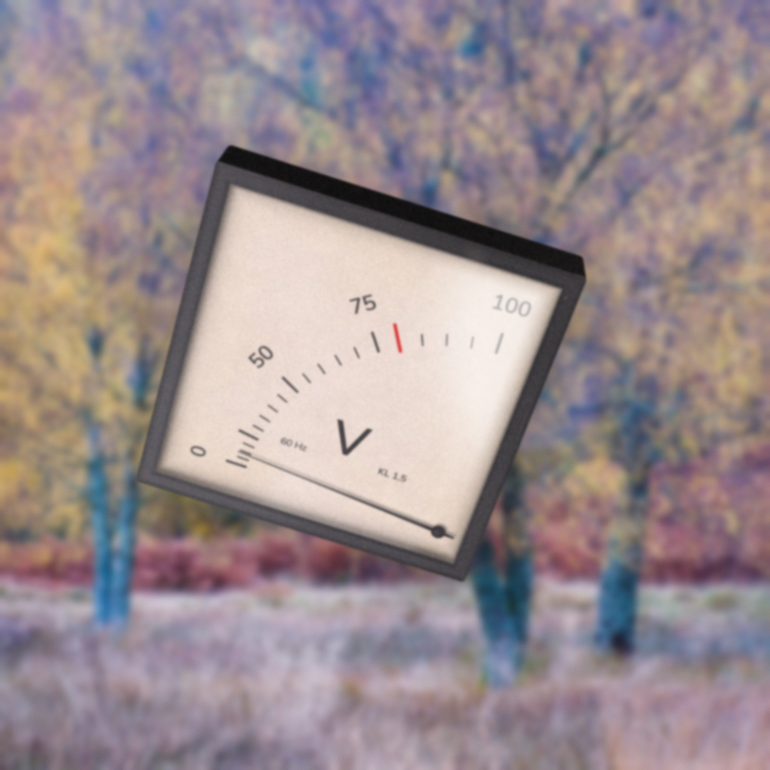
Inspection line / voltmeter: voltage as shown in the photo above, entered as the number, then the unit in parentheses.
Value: 15 (V)
